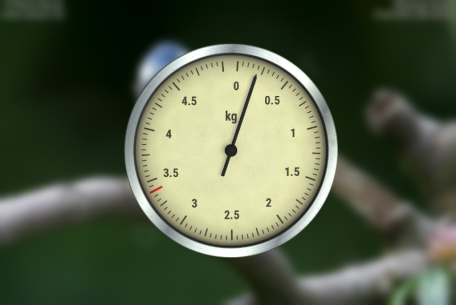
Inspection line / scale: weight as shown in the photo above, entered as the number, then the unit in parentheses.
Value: 0.2 (kg)
